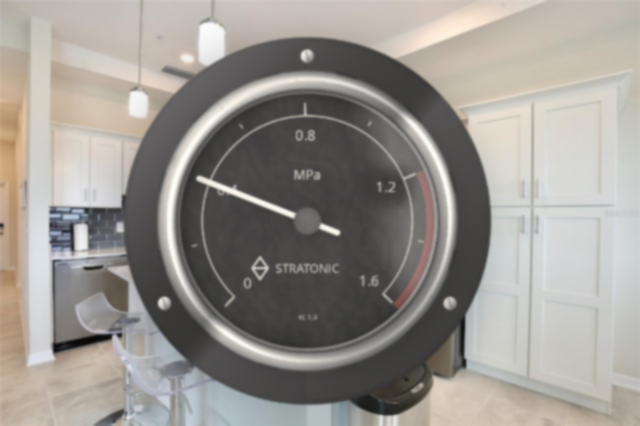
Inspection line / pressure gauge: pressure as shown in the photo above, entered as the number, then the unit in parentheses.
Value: 0.4 (MPa)
